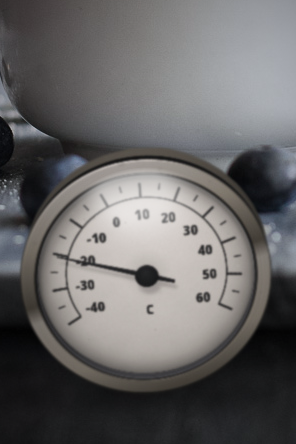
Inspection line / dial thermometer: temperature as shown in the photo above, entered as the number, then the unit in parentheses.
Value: -20 (°C)
